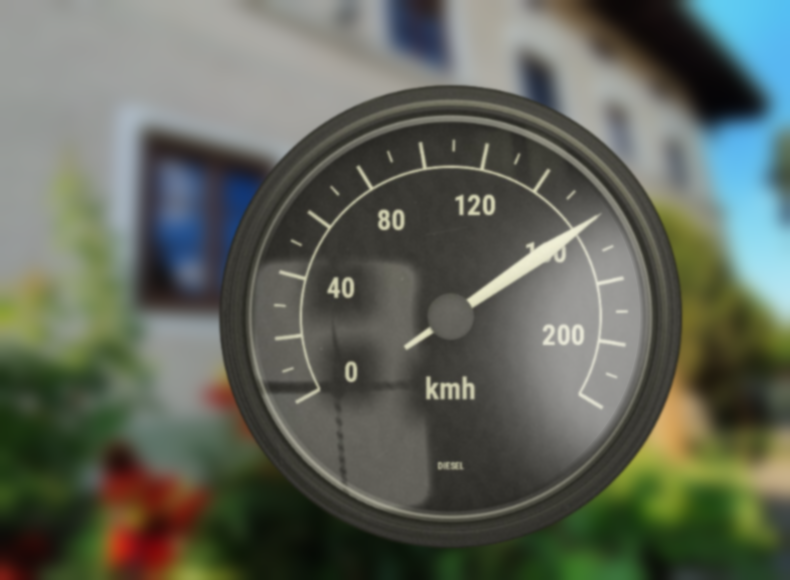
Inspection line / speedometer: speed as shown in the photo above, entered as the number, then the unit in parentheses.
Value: 160 (km/h)
